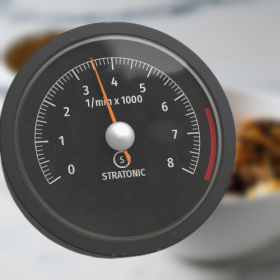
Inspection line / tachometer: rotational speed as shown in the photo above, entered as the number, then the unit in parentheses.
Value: 3500 (rpm)
